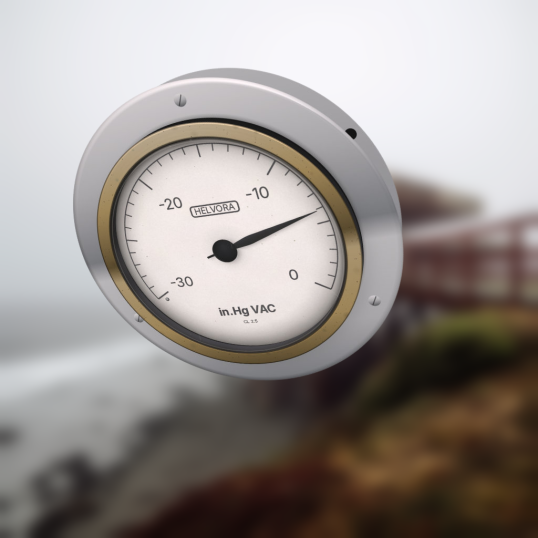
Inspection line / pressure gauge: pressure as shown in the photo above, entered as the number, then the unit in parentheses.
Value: -6 (inHg)
